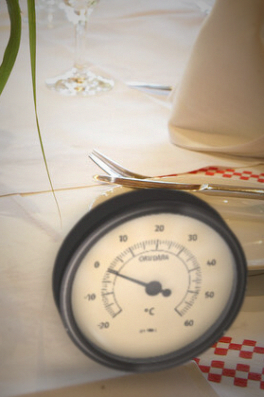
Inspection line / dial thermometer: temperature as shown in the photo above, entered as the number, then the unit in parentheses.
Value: 0 (°C)
